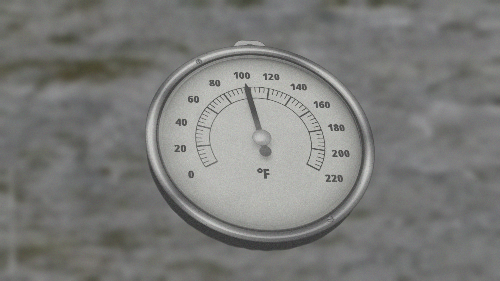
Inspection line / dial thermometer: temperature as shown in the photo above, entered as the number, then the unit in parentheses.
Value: 100 (°F)
